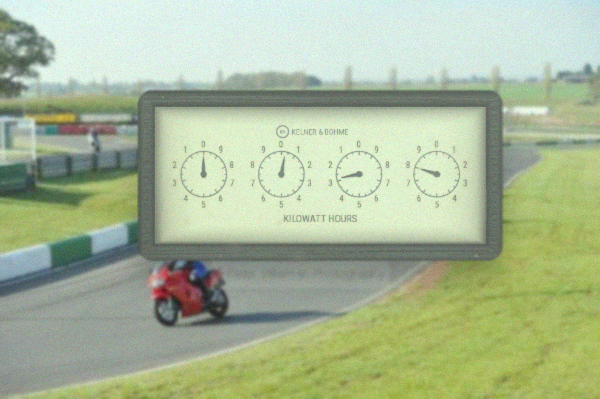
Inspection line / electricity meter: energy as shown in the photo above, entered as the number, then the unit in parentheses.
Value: 28 (kWh)
